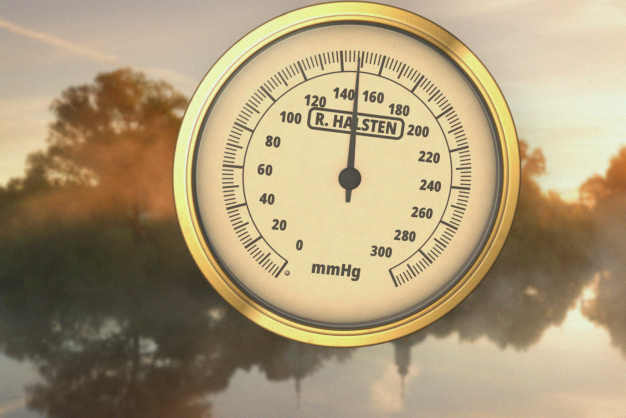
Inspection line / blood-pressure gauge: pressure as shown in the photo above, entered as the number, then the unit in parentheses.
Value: 148 (mmHg)
